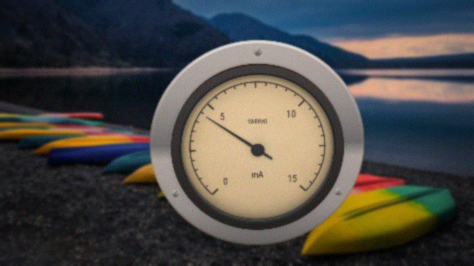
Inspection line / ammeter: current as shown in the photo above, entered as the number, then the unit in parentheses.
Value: 4.5 (mA)
